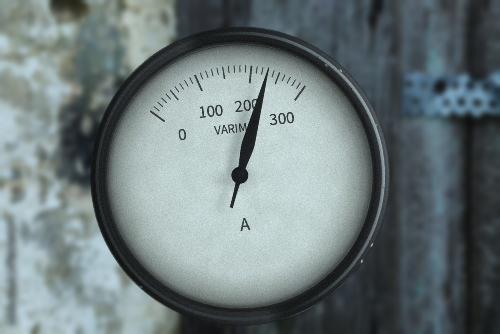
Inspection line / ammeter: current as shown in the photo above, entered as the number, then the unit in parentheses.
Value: 230 (A)
